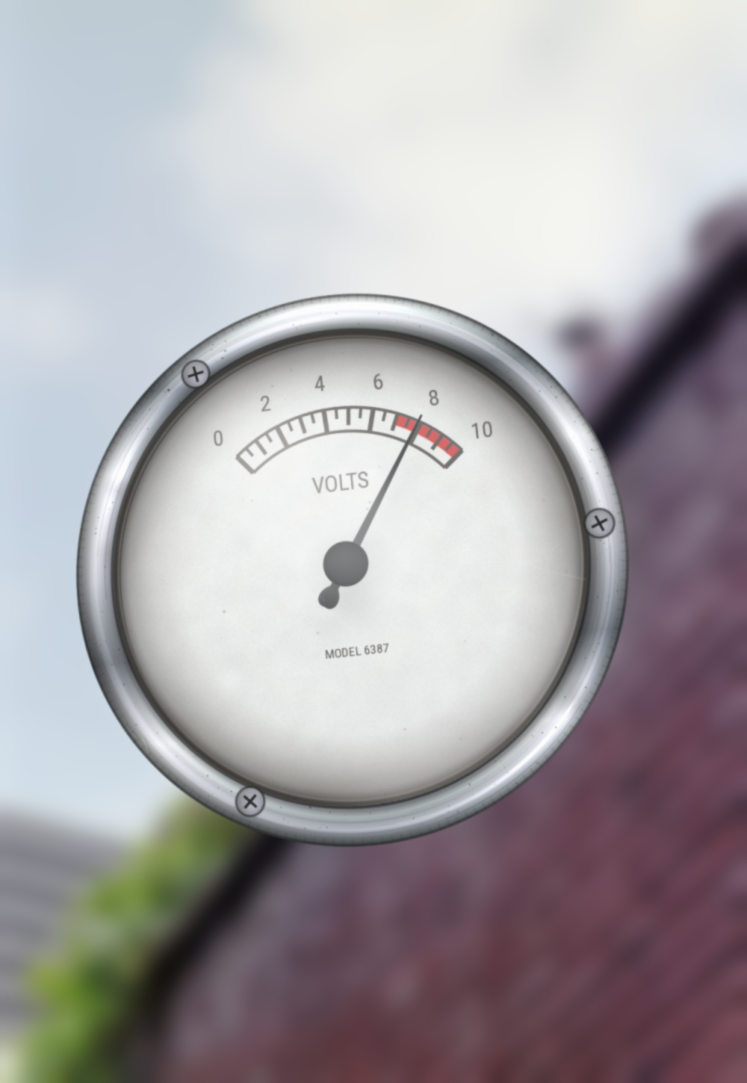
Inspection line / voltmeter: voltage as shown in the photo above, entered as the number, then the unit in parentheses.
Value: 8 (V)
